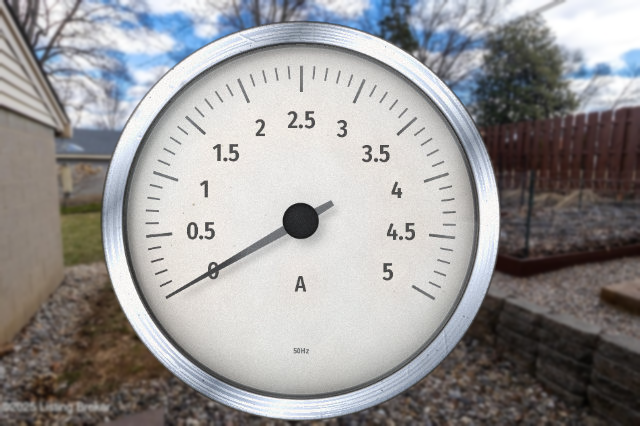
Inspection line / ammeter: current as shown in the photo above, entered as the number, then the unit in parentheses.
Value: 0 (A)
